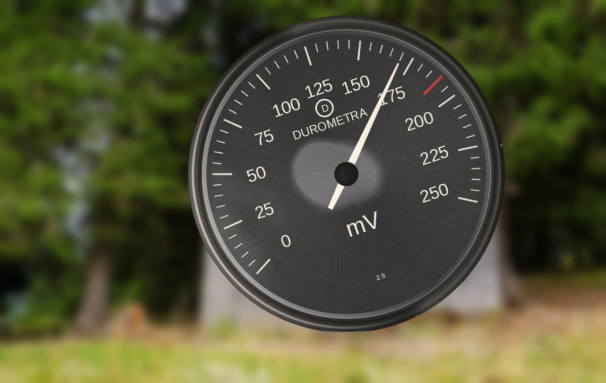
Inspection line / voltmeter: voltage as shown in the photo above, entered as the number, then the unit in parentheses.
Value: 170 (mV)
